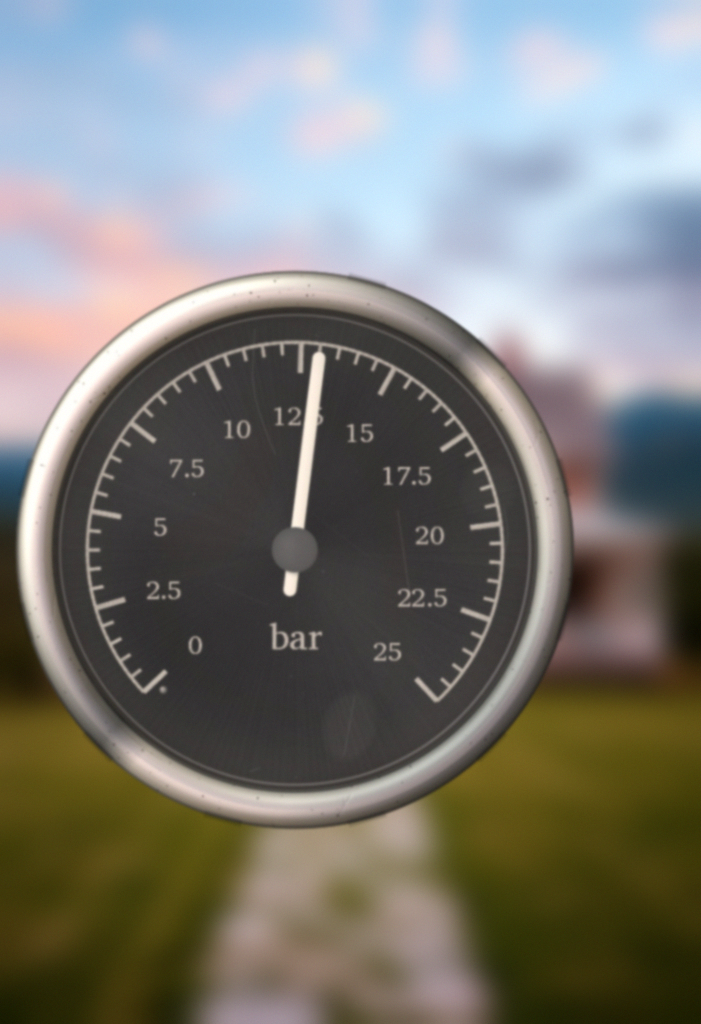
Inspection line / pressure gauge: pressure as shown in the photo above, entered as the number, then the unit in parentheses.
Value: 13 (bar)
